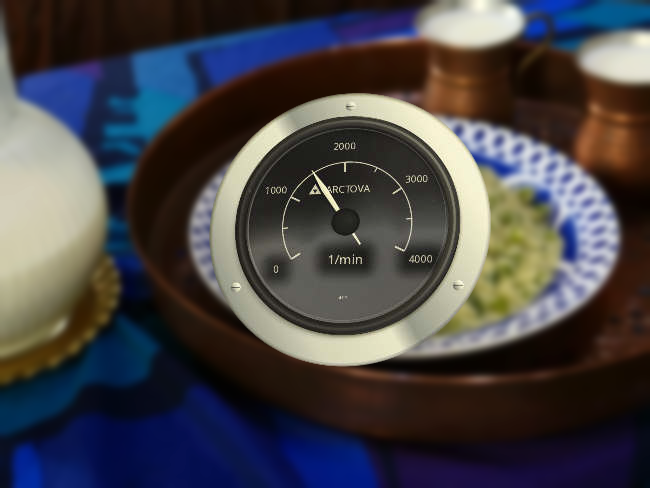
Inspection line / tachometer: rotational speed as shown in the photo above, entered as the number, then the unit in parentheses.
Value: 1500 (rpm)
